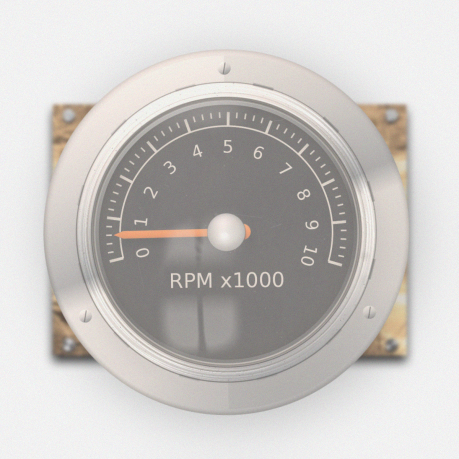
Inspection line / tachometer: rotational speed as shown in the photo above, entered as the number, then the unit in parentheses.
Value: 600 (rpm)
